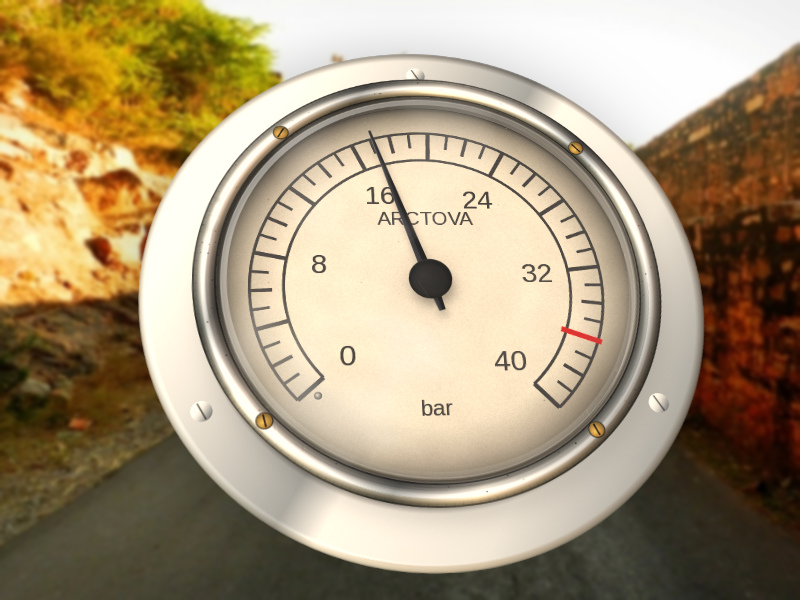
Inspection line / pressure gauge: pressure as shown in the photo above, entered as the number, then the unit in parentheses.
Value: 17 (bar)
